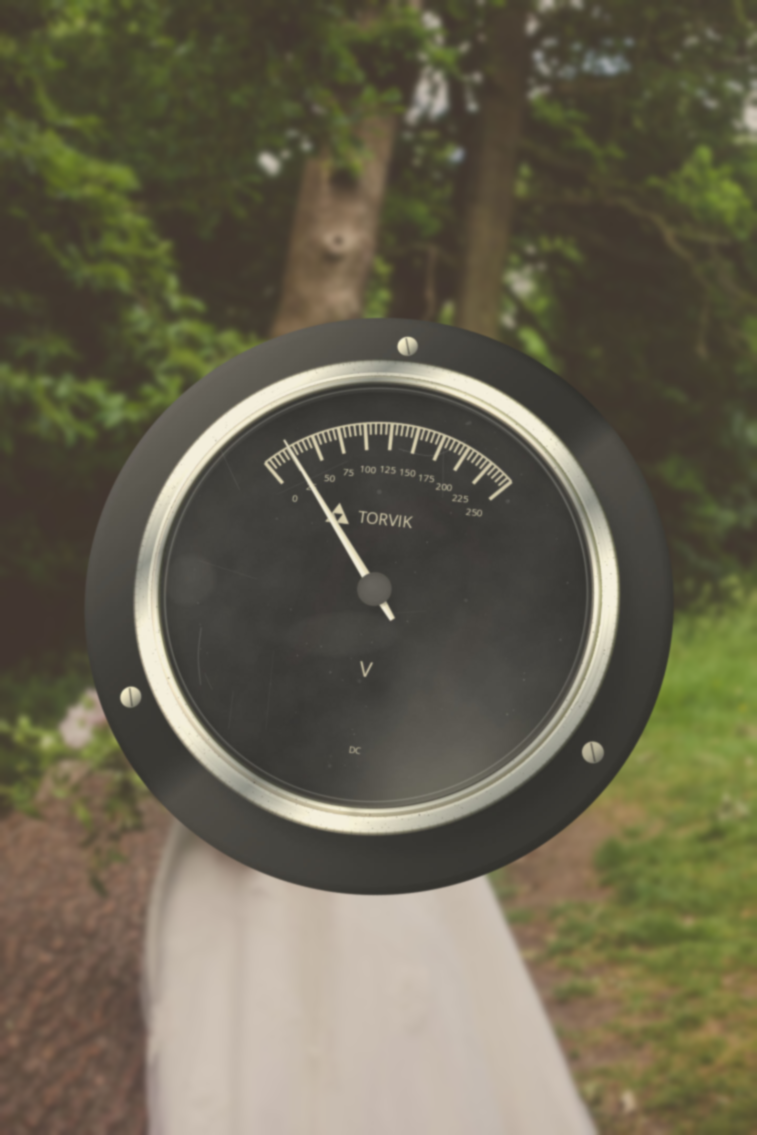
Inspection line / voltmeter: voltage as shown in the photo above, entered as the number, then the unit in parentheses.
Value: 25 (V)
